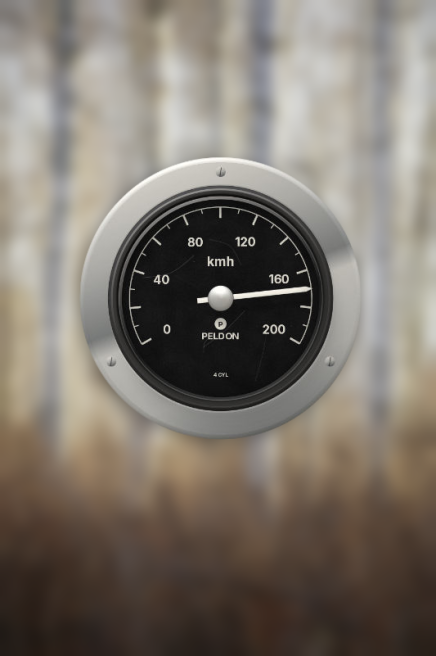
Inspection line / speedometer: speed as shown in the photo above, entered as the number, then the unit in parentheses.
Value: 170 (km/h)
